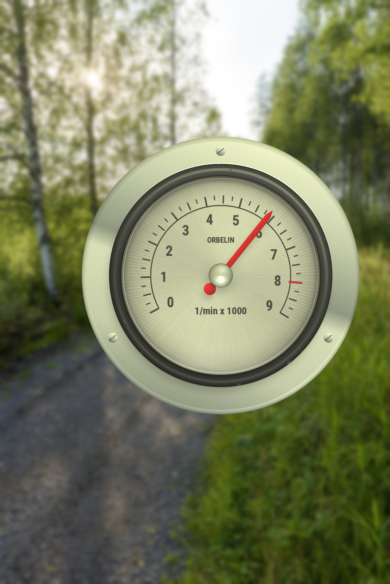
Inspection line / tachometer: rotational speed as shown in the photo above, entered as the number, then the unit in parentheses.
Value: 5875 (rpm)
